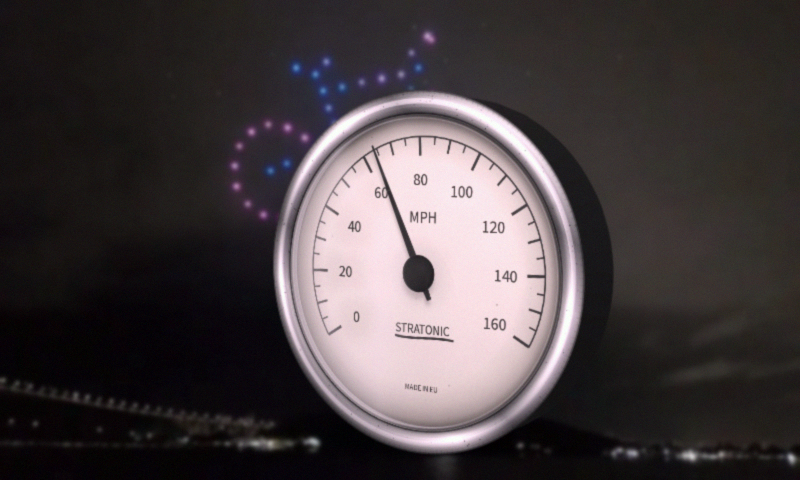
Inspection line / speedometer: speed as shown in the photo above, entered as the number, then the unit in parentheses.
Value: 65 (mph)
